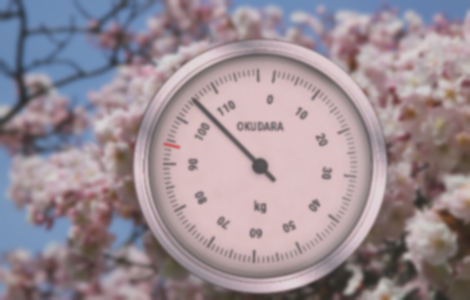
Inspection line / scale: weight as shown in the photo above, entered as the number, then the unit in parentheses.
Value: 105 (kg)
